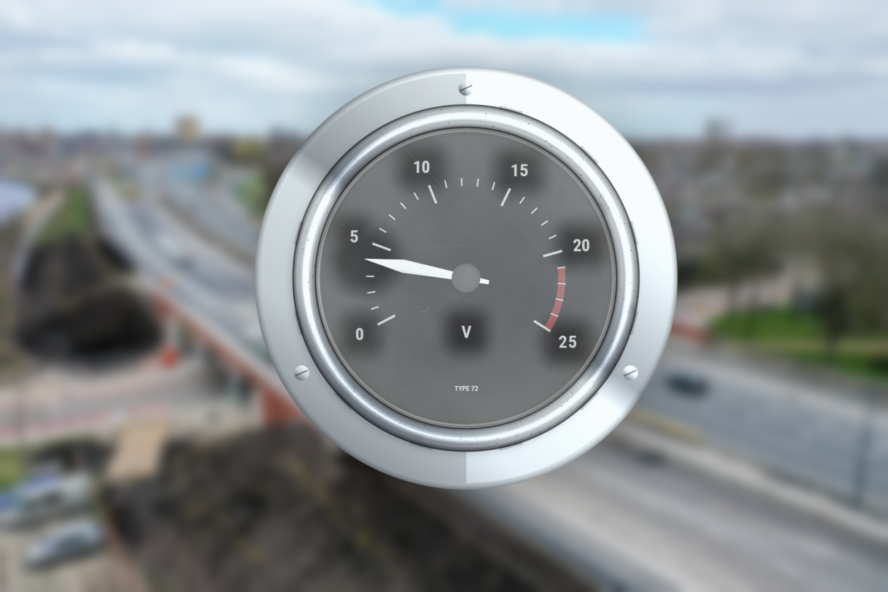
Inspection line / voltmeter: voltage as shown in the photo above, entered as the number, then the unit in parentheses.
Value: 4 (V)
